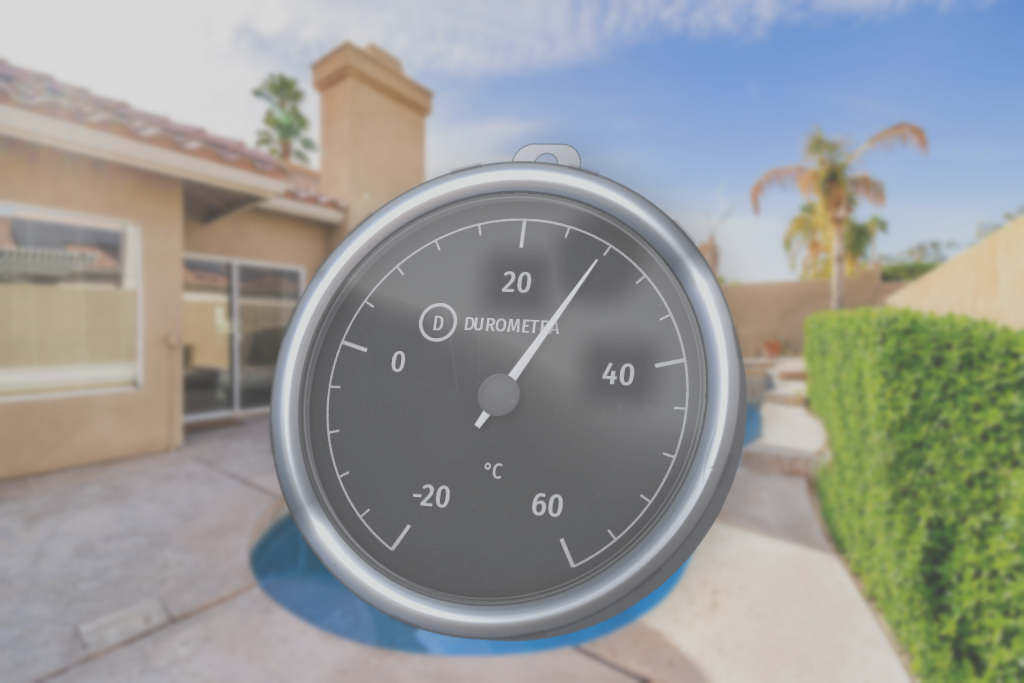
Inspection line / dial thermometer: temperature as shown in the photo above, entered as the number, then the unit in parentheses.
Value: 28 (°C)
